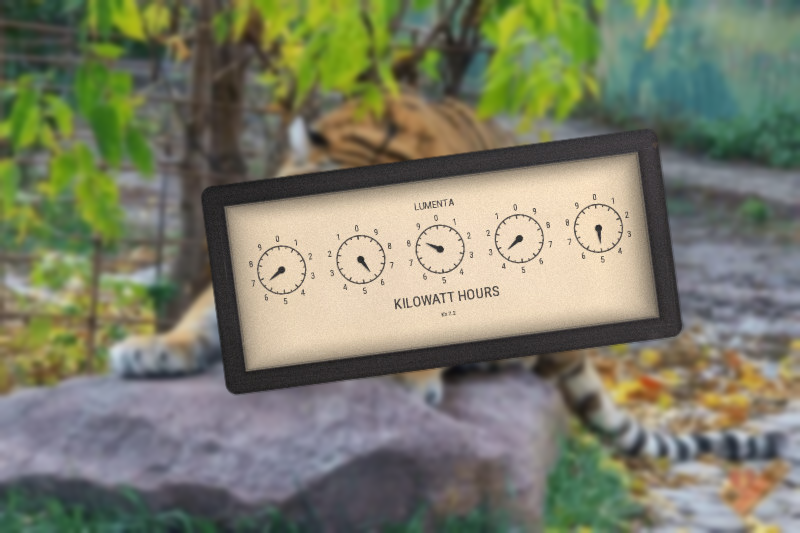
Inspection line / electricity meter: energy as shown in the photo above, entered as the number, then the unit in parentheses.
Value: 65835 (kWh)
